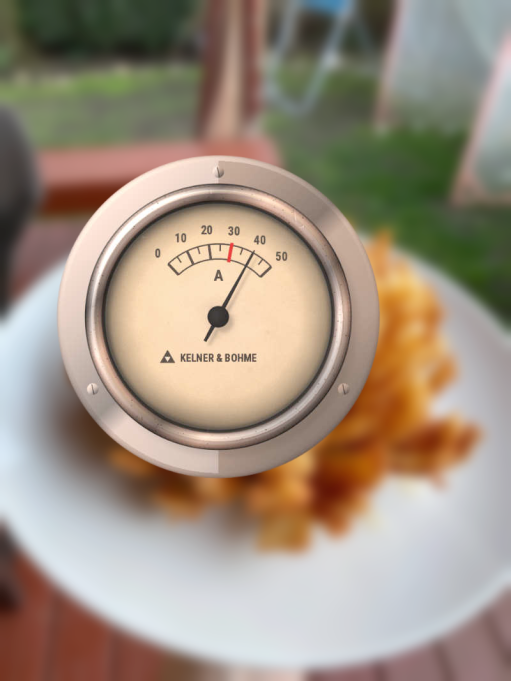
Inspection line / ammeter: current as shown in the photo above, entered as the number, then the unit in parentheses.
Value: 40 (A)
